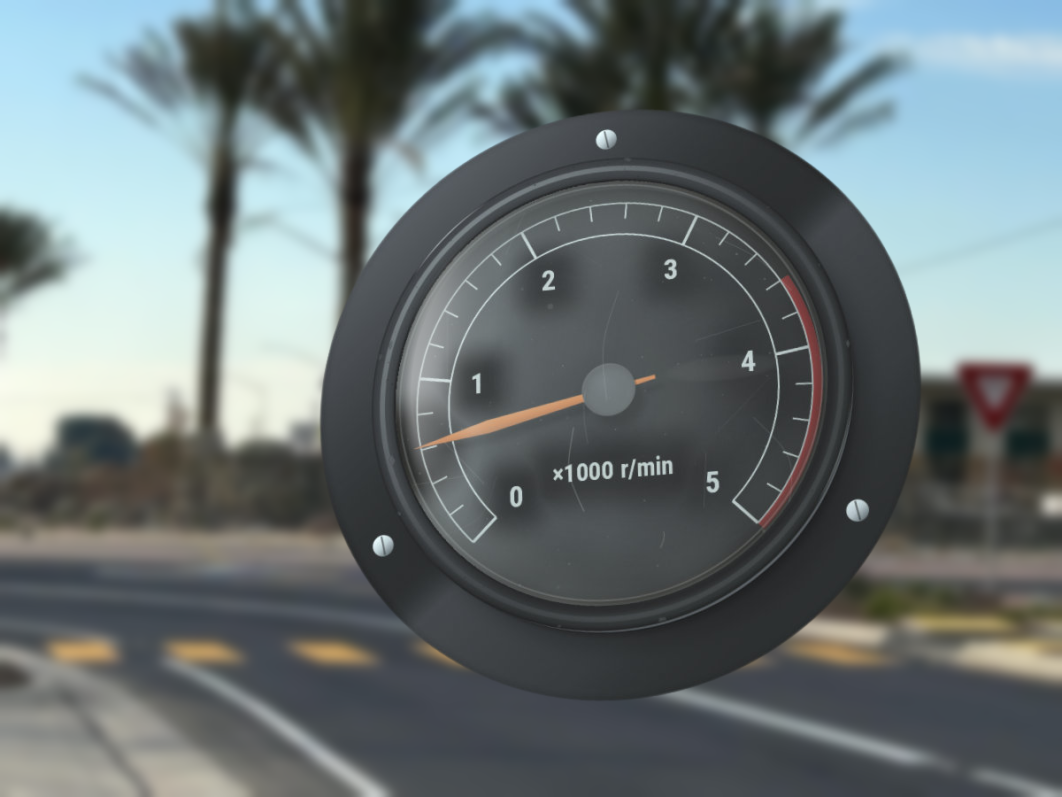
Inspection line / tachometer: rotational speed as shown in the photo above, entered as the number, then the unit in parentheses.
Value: 600 (rpm)
